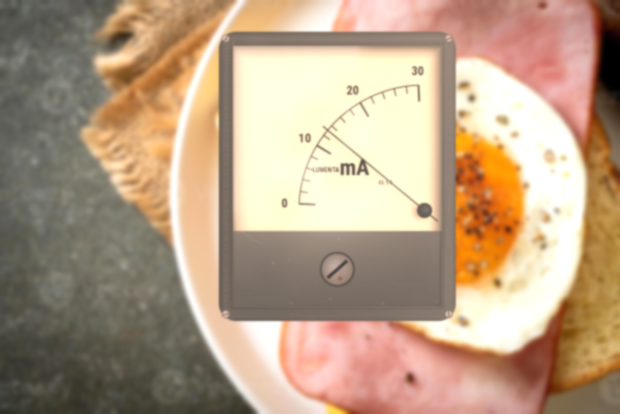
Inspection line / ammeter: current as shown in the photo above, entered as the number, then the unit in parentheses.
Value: 13 (mA)
